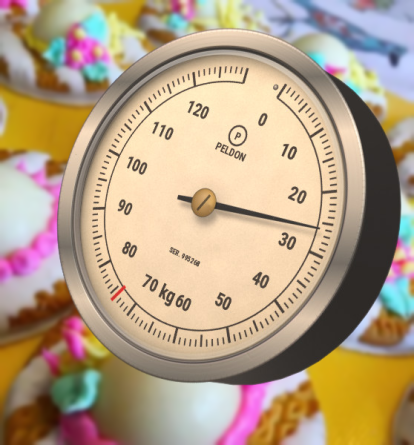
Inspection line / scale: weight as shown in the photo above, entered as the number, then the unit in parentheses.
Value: 26 (kg)
